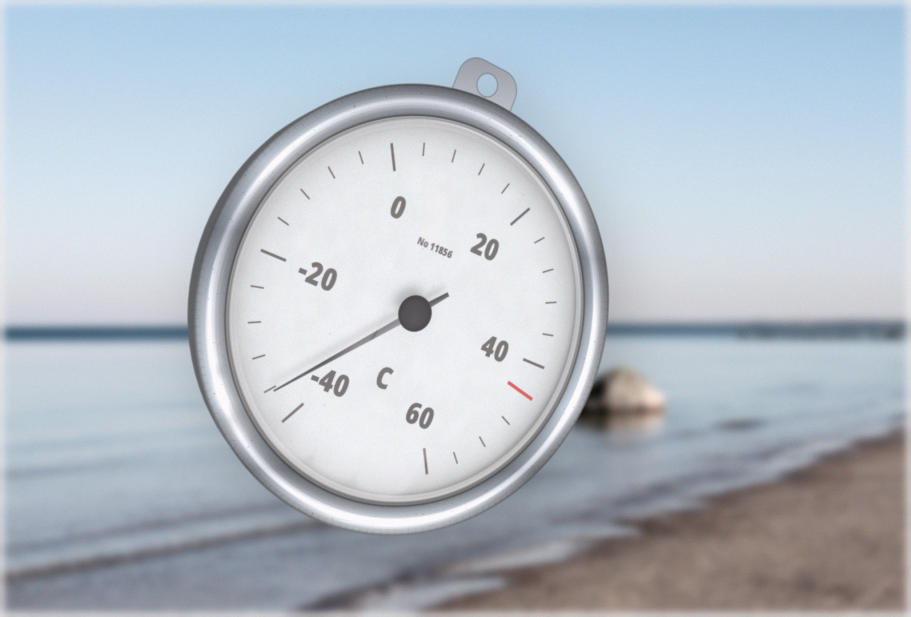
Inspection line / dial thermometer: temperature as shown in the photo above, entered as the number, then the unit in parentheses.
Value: -36 (°C)
